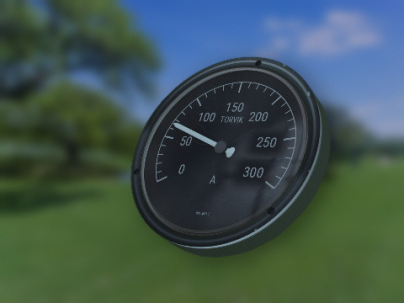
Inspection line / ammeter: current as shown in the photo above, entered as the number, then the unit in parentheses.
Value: 65 (A)
